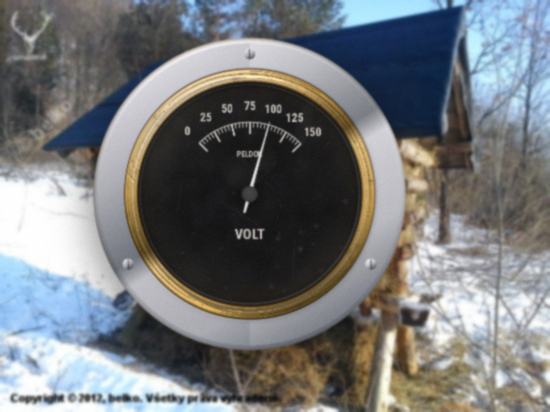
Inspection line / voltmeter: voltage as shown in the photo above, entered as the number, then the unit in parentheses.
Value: 100 (V)
